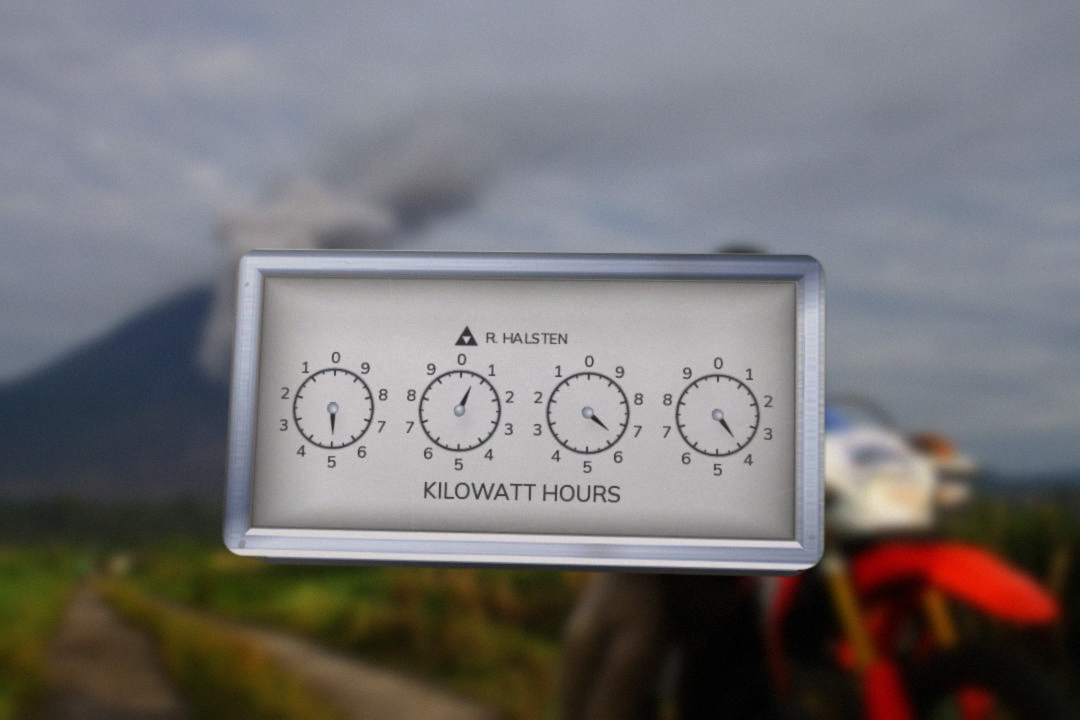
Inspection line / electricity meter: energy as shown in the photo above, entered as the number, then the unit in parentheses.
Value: 5064 (kWh)
